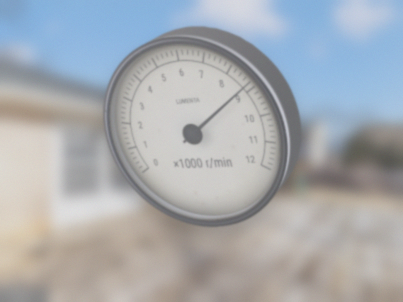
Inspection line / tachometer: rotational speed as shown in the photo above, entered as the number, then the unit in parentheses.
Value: 8800 (rpm)
